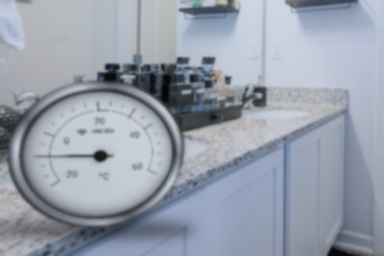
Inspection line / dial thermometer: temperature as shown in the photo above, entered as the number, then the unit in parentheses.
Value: -8 (°C)
